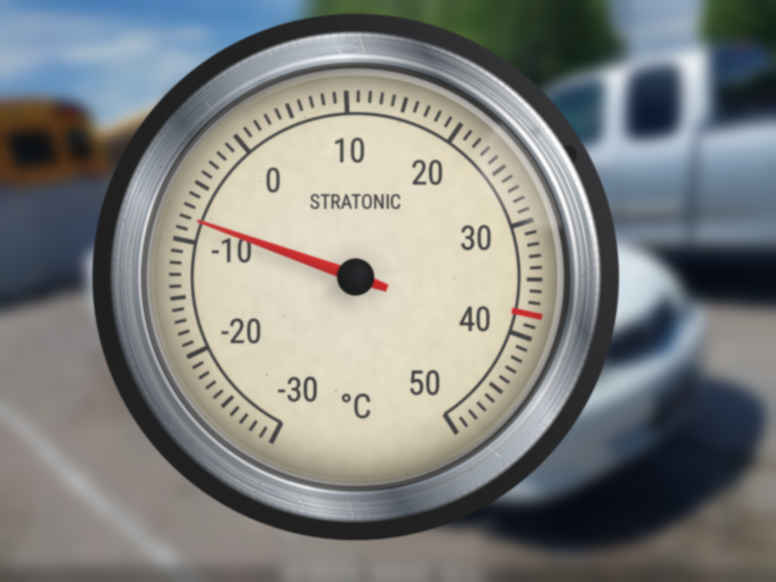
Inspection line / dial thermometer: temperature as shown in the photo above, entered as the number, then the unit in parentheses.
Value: -8 (°C)
